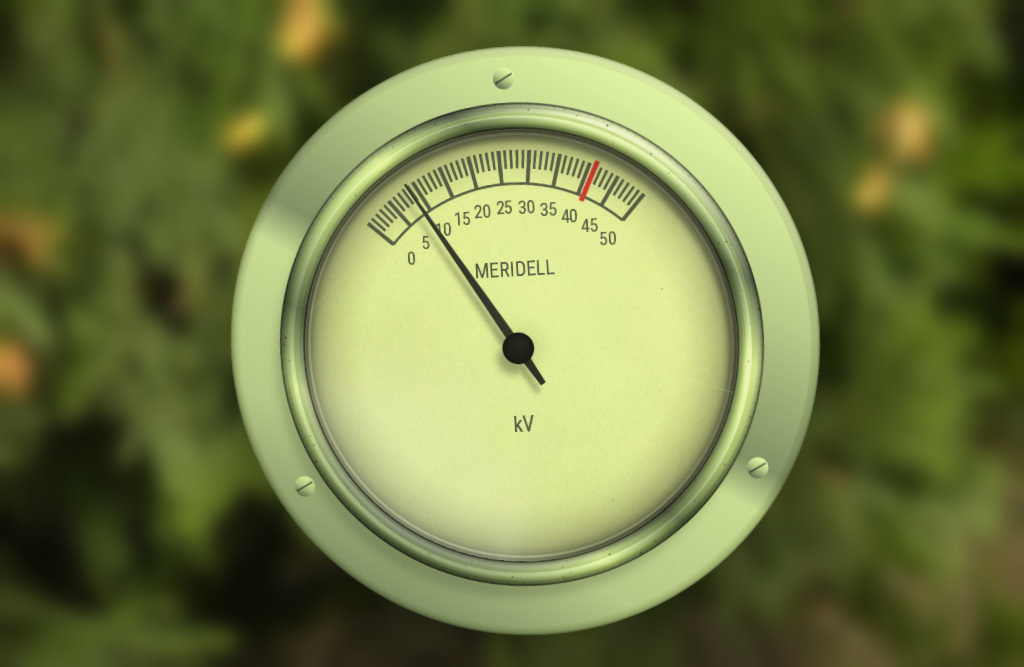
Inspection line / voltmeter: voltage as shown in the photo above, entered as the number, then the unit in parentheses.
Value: 9 (kV)
